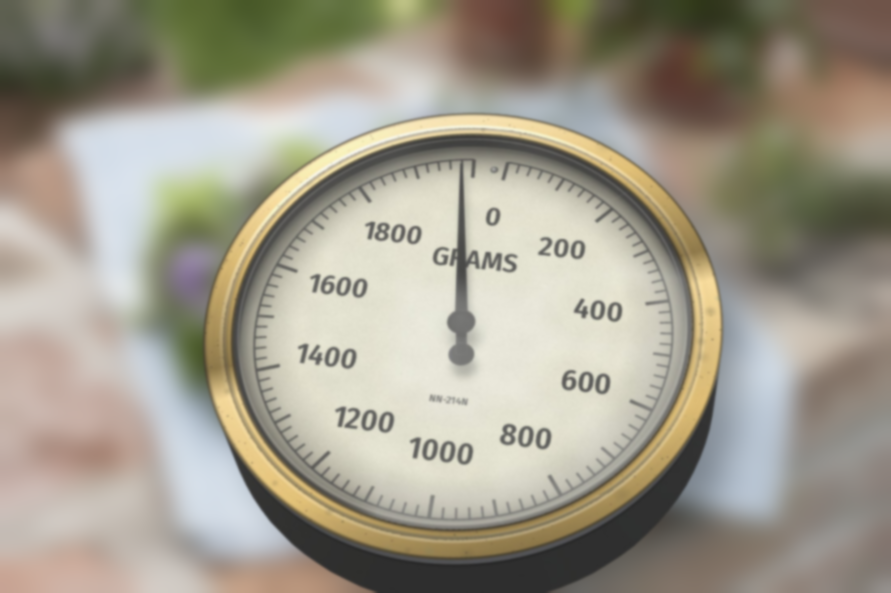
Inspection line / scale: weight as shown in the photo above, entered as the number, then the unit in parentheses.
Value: 1980 (g)
